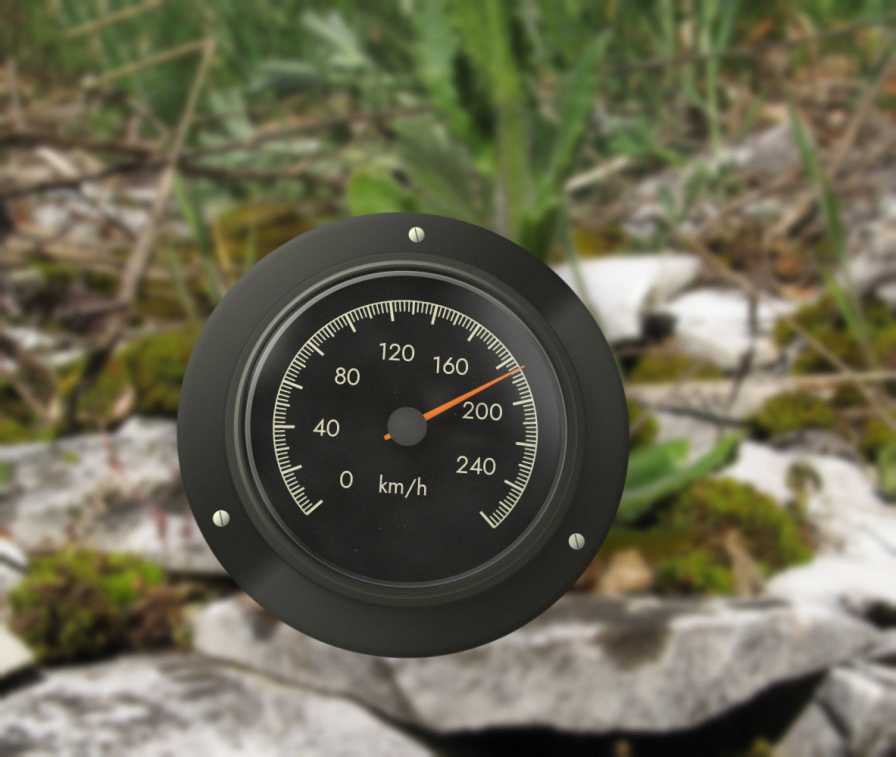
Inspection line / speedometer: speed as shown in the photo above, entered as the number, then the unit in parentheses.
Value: 186 (km/h)
